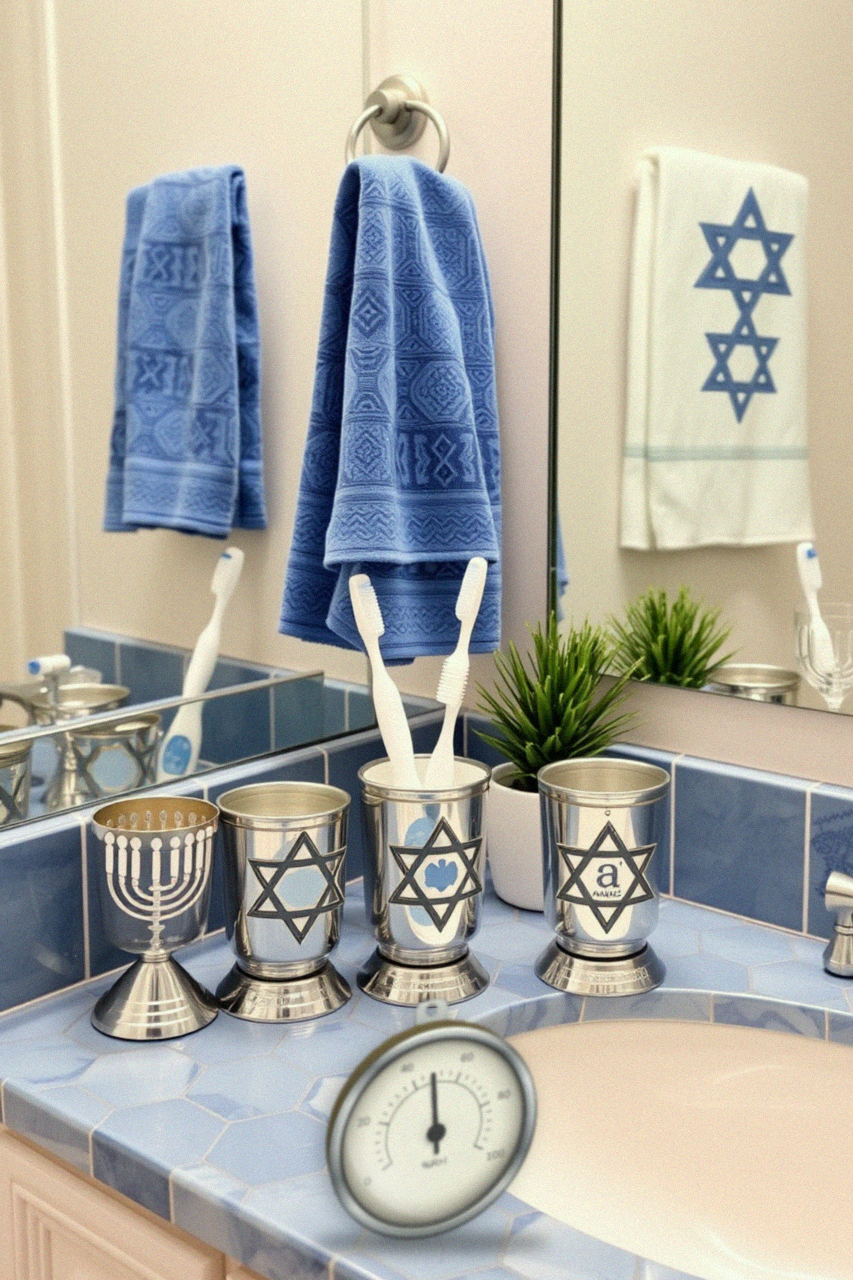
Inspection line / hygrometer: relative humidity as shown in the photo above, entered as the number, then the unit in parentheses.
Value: 48 (%)
